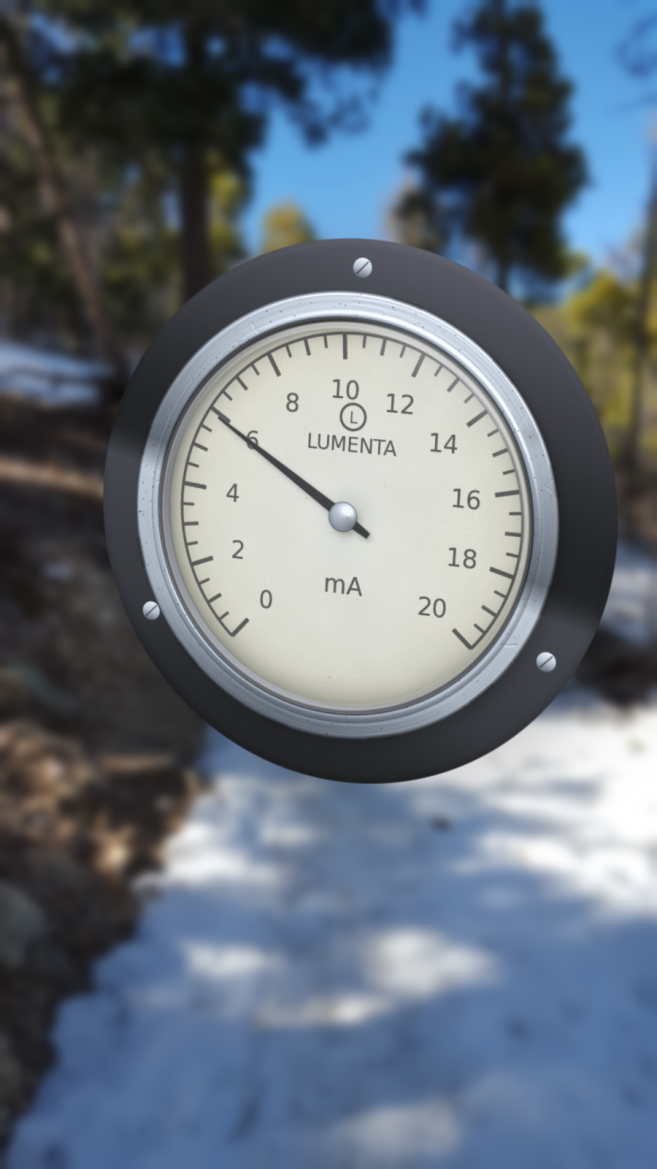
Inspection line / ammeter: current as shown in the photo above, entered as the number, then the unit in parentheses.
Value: 6 (mA)
